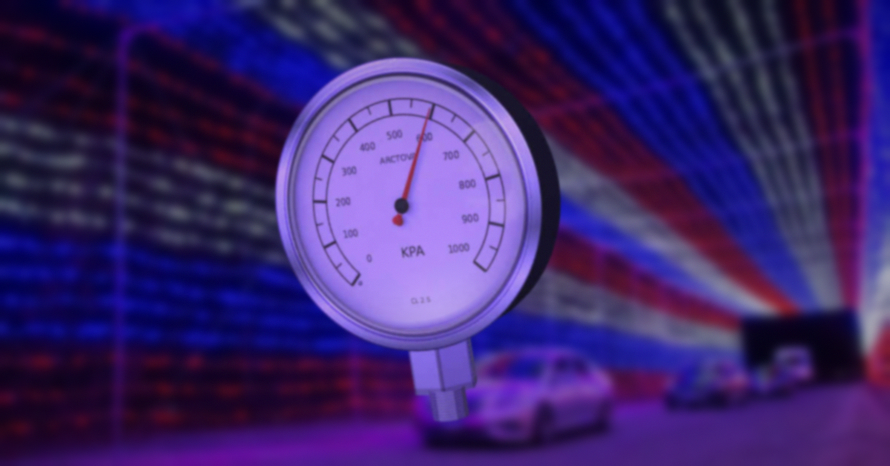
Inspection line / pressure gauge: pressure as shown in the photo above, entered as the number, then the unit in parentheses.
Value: 600 (kPa)
